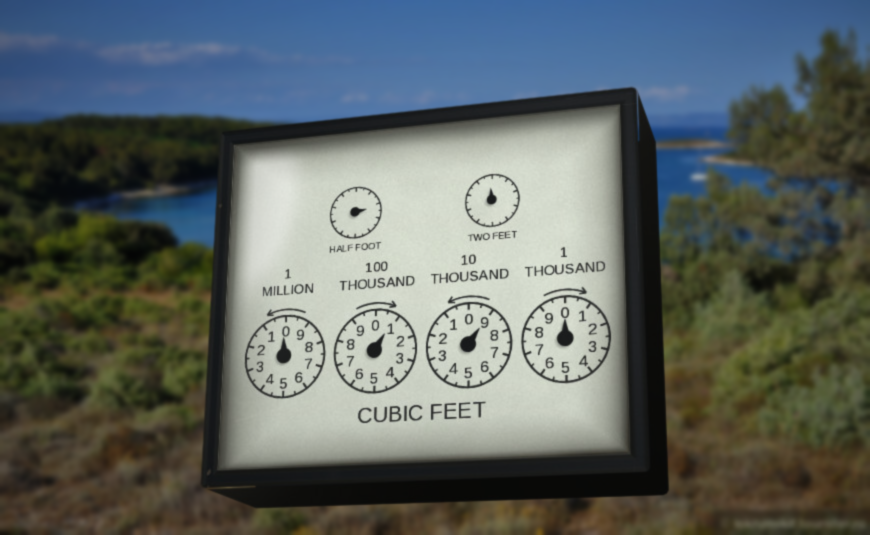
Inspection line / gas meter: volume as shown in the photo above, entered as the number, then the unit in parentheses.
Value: 9000 (ft³)
